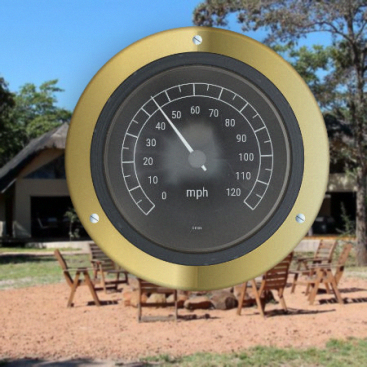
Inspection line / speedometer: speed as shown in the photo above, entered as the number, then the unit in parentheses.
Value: 45 (mph)
